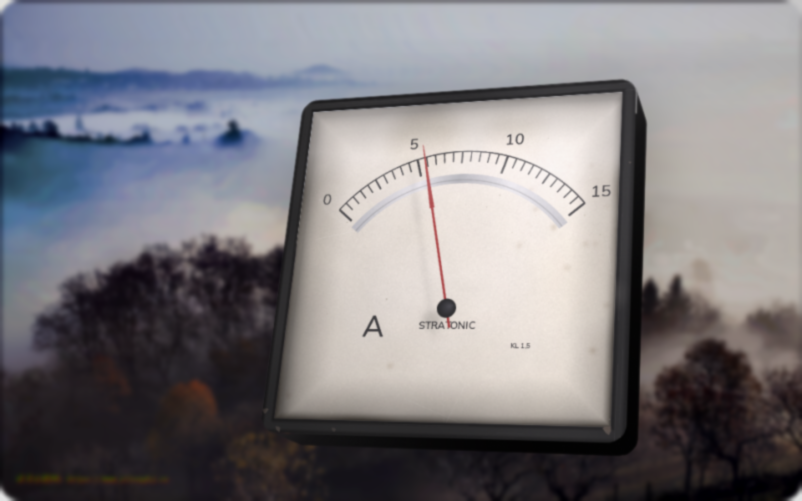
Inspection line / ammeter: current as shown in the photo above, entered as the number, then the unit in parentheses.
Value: 5.5 (A)
